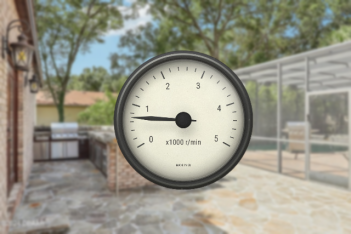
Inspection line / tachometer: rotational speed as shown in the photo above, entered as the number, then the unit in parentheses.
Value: 700 (rpm)
